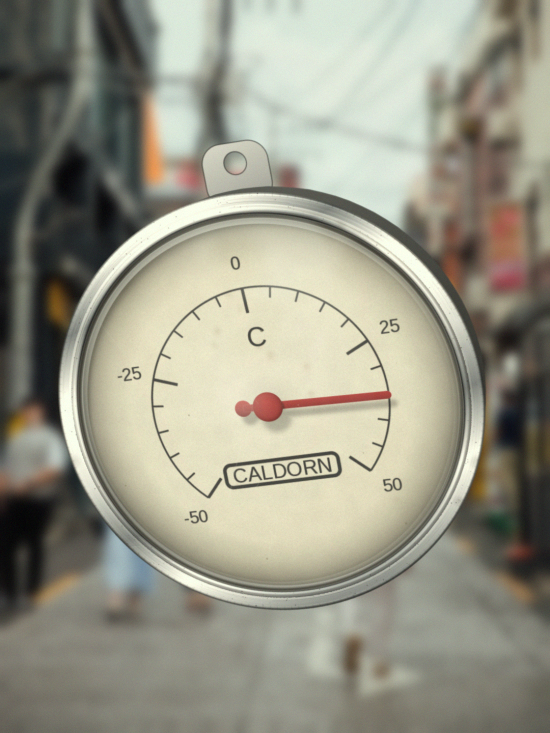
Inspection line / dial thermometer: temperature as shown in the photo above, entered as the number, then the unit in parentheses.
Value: 35 (°C)
